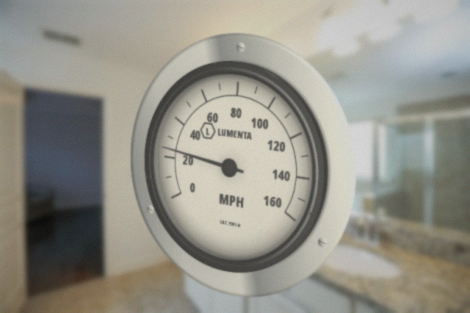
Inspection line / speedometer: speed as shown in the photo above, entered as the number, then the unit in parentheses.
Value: 25 (mph)
